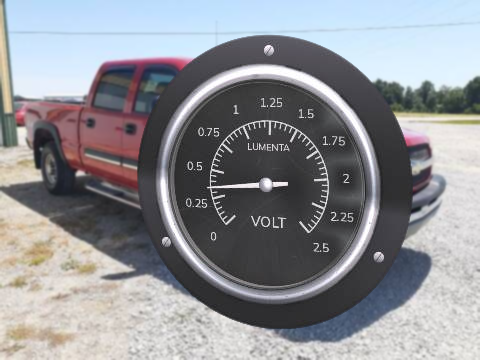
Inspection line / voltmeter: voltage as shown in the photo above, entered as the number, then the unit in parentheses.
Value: 0.35 (V)
